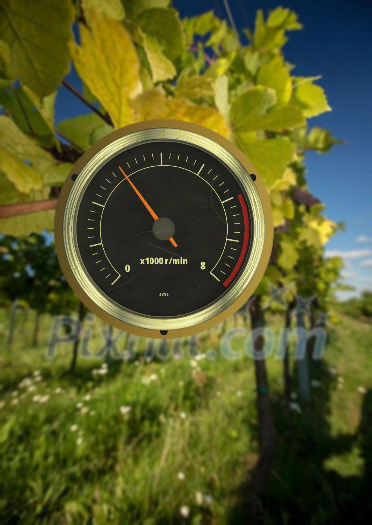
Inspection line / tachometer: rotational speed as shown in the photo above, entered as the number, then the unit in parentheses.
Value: 3000 (rpm)
